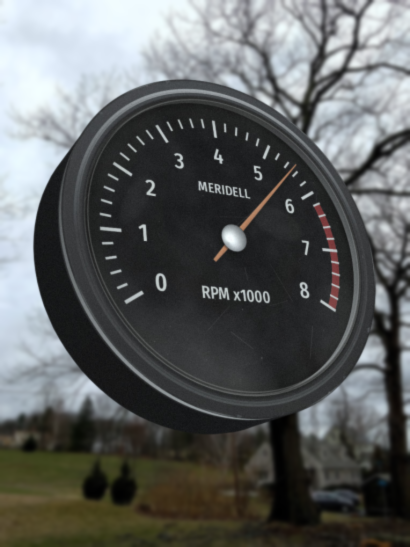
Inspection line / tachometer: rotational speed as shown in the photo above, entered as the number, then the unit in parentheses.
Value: 5500 (rpm)
